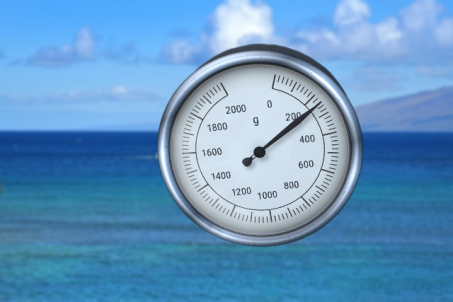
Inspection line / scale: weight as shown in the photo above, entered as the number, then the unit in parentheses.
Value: 240 (g)
